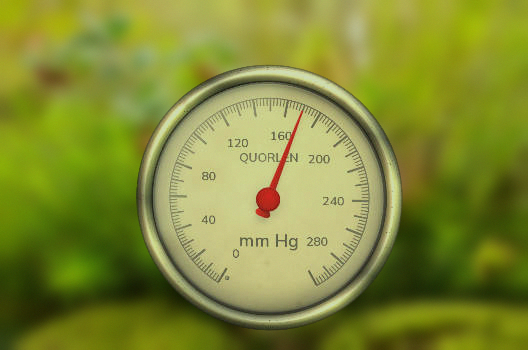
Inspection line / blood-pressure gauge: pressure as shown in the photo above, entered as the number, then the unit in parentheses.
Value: 170 (mmHg)
